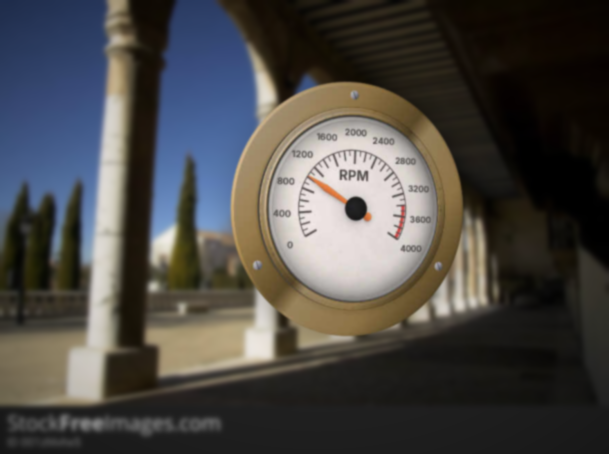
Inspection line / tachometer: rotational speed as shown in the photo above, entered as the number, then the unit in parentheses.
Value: 1000 (rpm)
